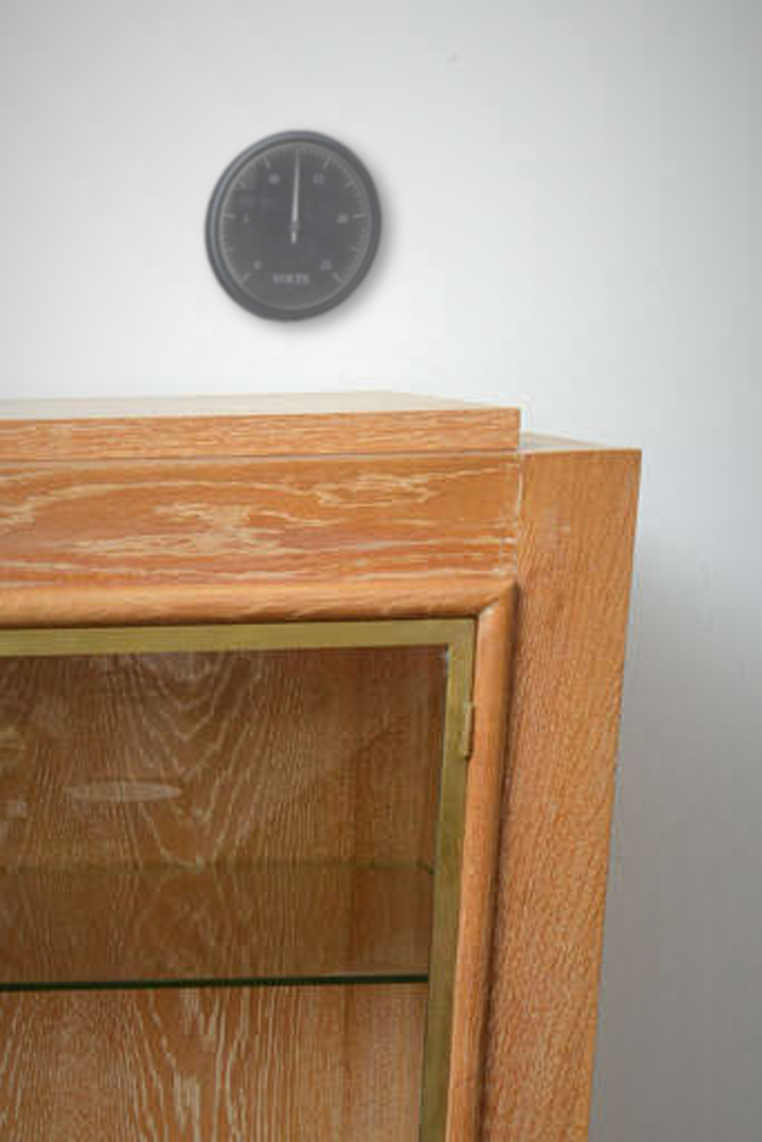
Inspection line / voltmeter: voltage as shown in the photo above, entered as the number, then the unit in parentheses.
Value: 12.5 (V)
